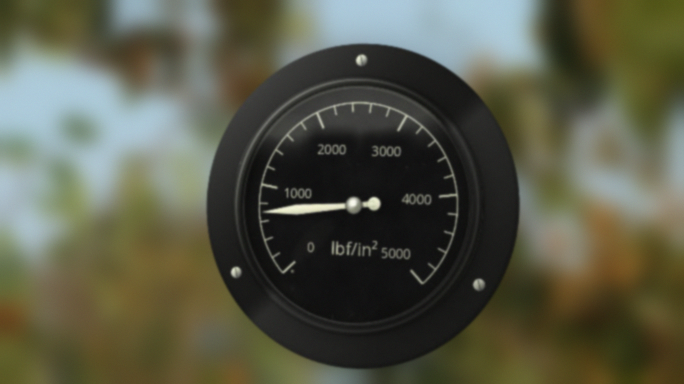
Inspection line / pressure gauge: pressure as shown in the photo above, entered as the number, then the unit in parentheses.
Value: 700 (psi)
